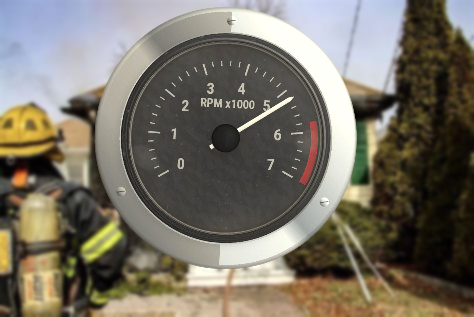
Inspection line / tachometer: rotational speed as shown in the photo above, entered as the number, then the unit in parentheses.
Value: 5200 (rpm)
